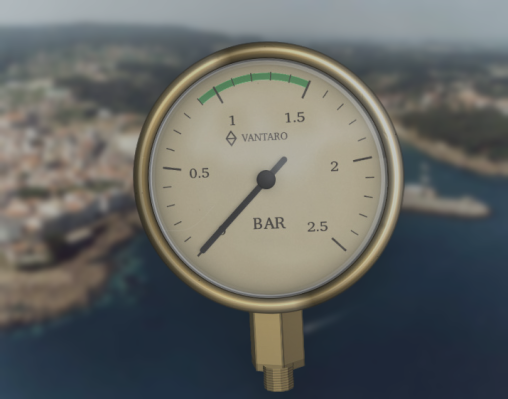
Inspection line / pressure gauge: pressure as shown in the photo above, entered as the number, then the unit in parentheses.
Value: 0 (bar)
